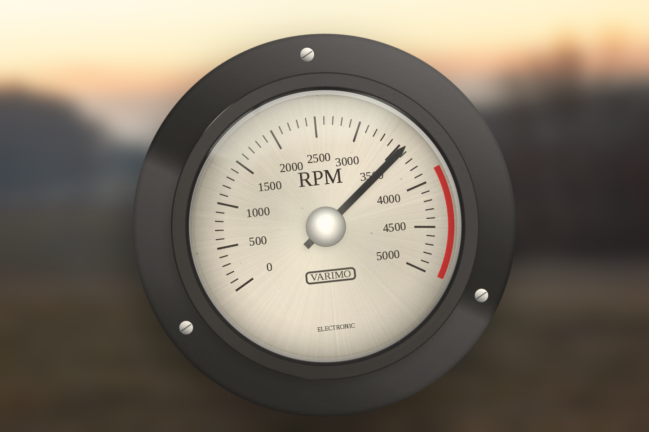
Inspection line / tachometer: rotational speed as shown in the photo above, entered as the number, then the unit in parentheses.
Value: 3550 (rpm)
